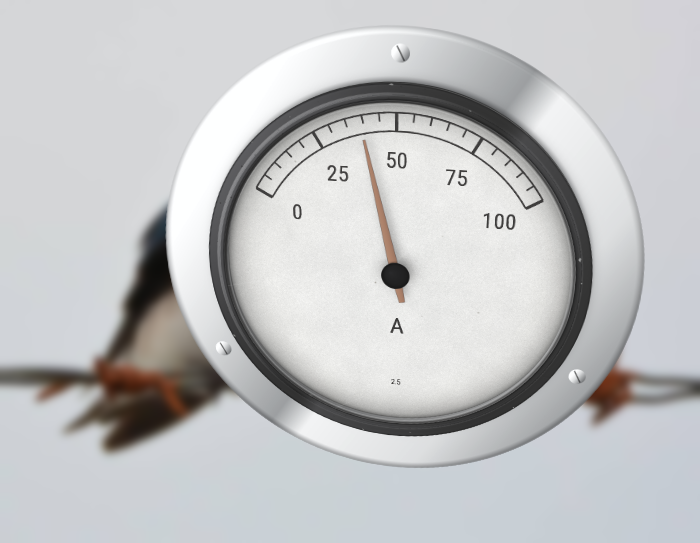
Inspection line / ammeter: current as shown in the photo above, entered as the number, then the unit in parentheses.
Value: 40 (A)
